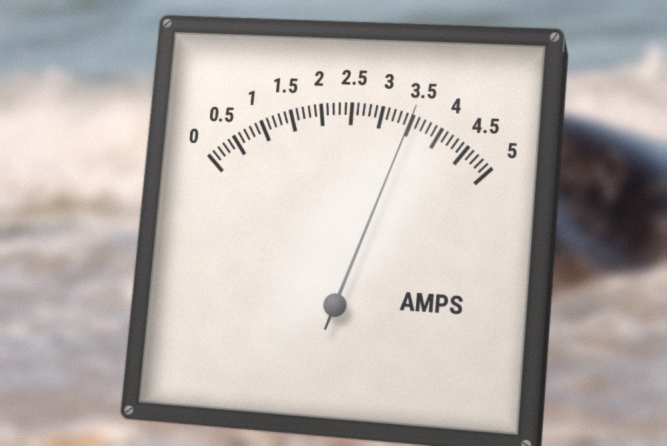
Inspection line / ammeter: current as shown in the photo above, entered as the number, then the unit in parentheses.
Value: 3.5 (A)
